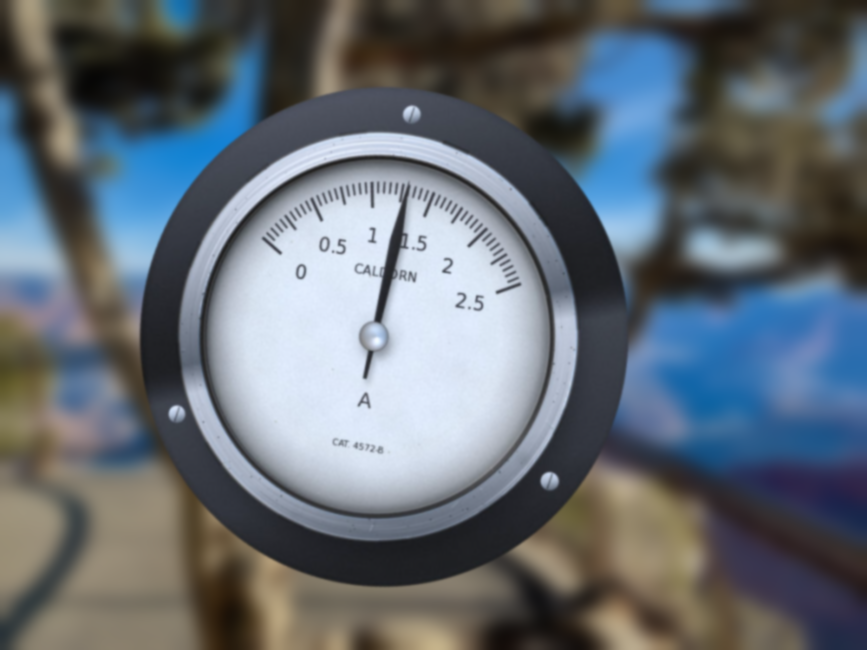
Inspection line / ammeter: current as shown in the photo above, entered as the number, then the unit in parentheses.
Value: 1.3 (A)
